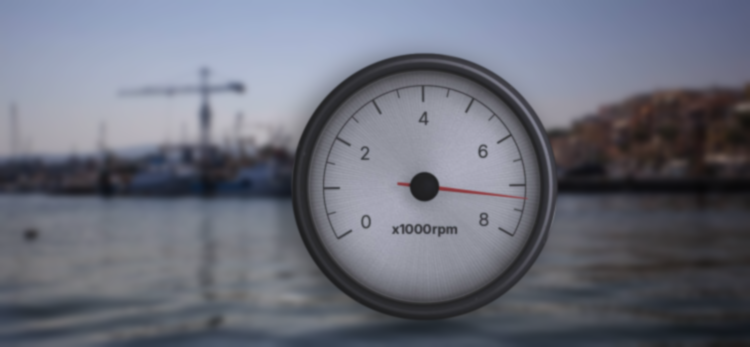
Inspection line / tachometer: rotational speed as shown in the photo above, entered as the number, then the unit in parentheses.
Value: 7250 (rpm)
